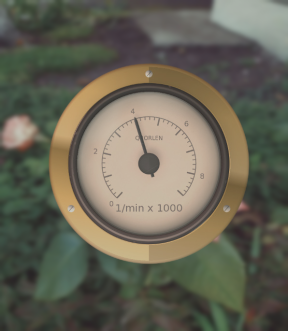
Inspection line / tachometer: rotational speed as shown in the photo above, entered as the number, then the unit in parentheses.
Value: 4000 (rpm)
